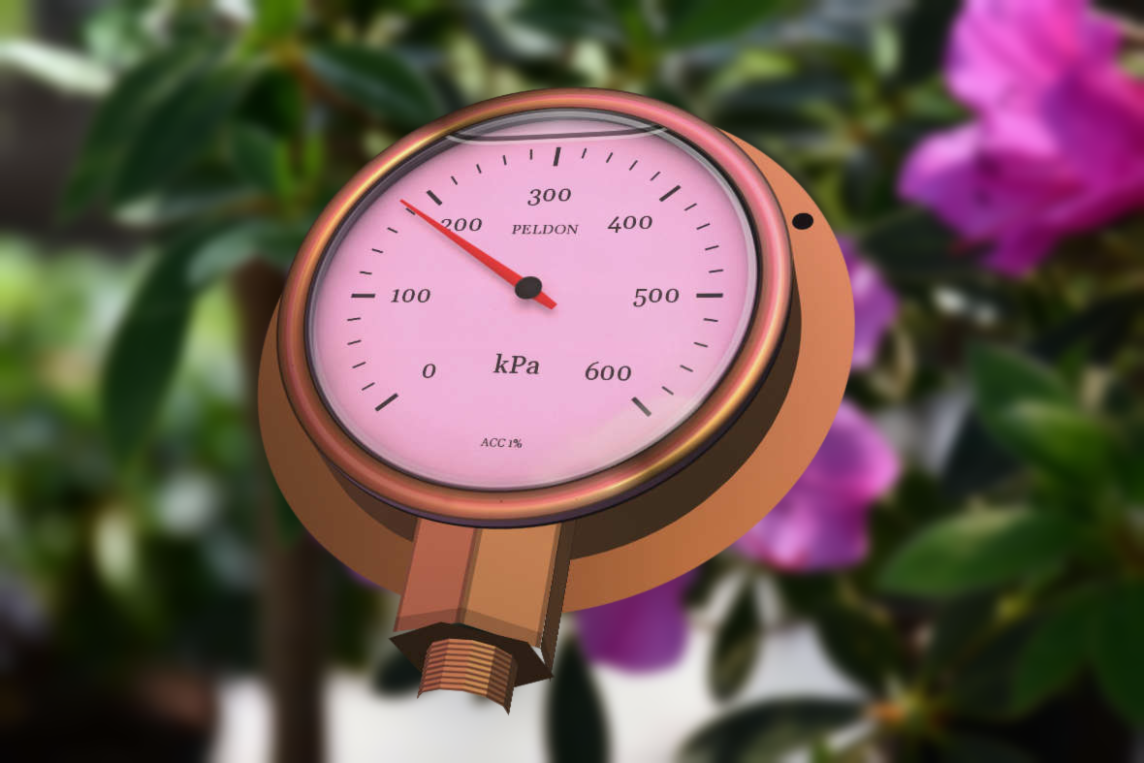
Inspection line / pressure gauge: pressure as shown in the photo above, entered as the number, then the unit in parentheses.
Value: 180 (kPa)
